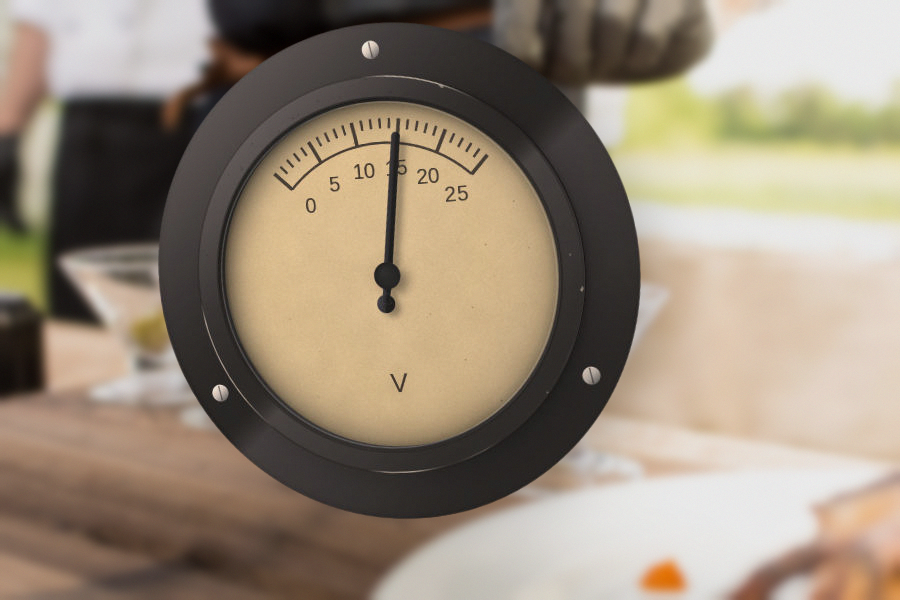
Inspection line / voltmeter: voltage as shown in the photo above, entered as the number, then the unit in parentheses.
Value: 15 (V)
